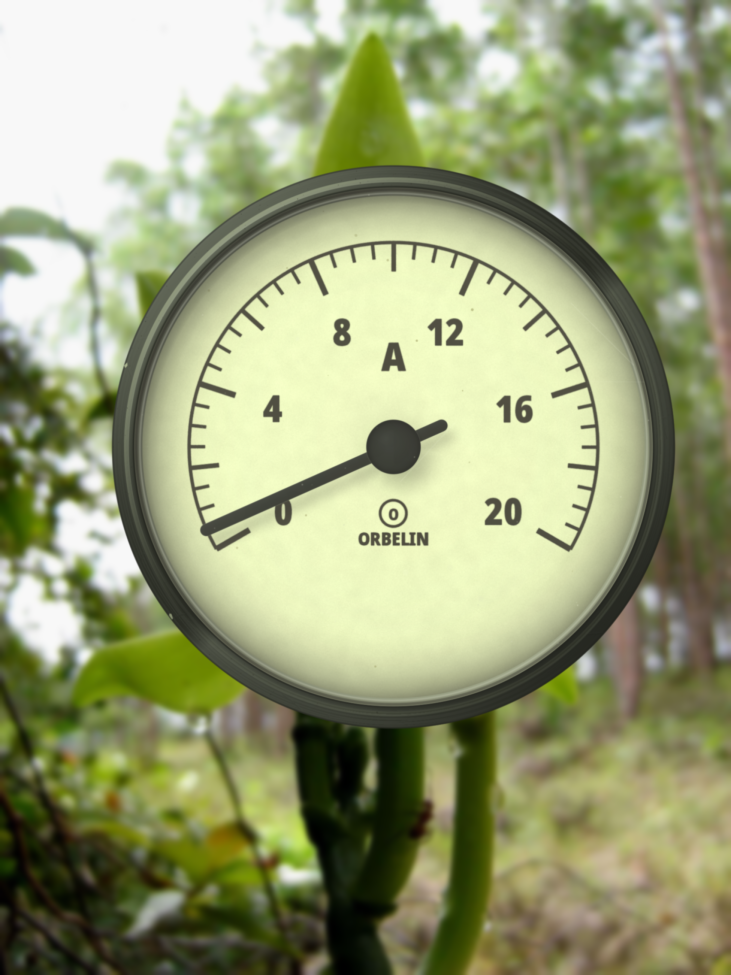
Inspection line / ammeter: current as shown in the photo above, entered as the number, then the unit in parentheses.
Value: 0.5 (A)
